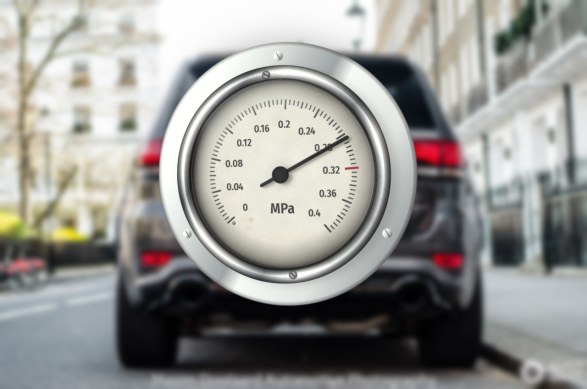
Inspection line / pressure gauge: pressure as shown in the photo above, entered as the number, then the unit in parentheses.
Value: 0.285 (MPa)
